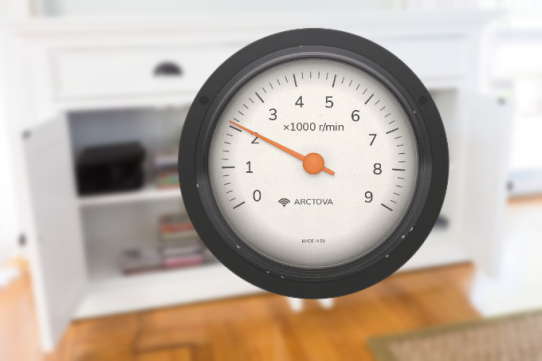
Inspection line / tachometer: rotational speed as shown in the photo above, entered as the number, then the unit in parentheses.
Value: 2100 (rpm)
